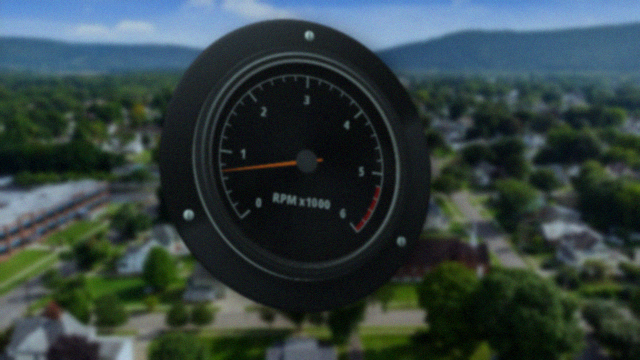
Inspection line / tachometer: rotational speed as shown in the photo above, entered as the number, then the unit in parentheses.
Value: 700 (rpm)
